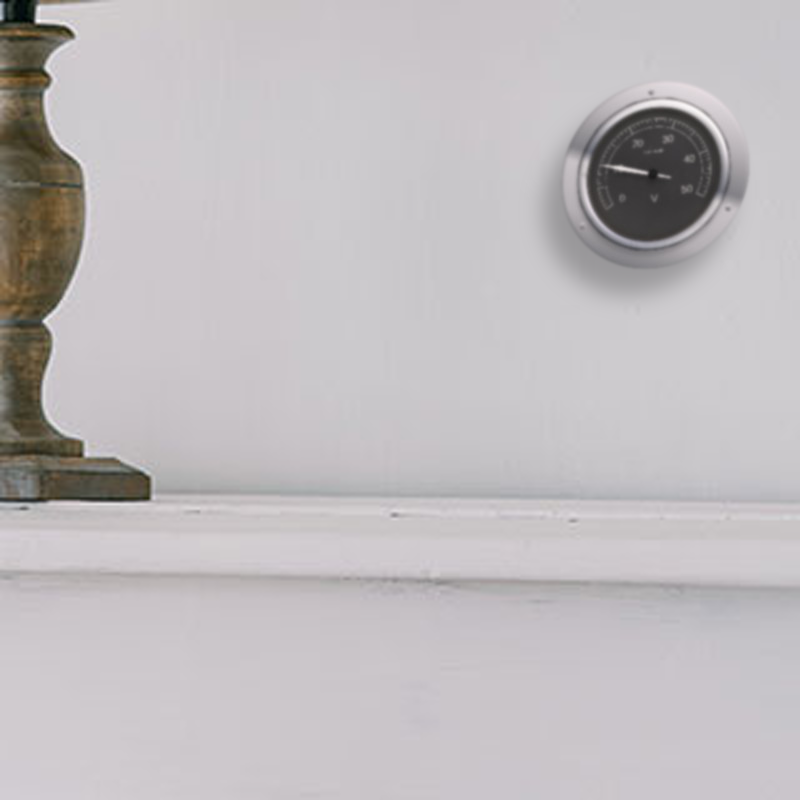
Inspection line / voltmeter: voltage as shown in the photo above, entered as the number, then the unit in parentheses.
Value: 10 (V)
